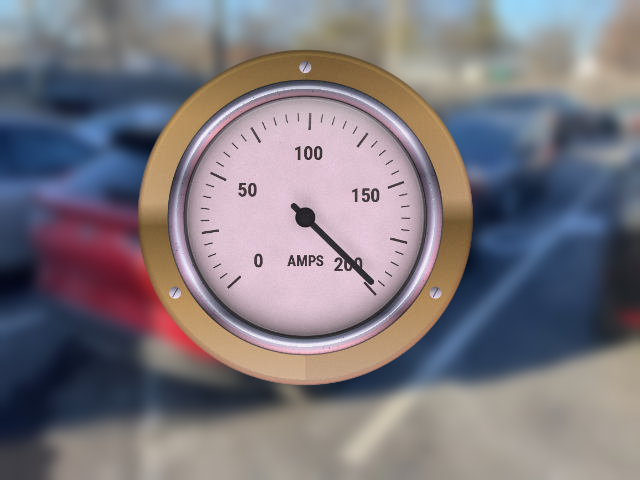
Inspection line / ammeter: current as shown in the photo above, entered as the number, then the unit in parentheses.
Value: 197.5 (A)
